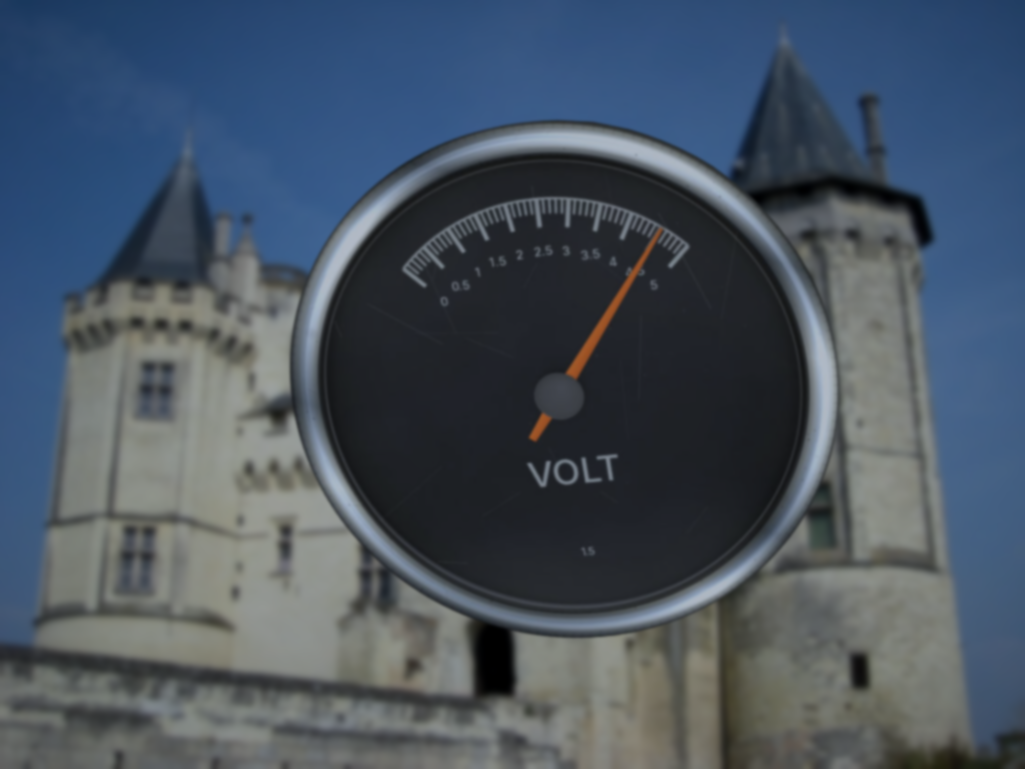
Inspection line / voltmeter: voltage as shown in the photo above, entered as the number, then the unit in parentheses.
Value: 4.5 (V)
